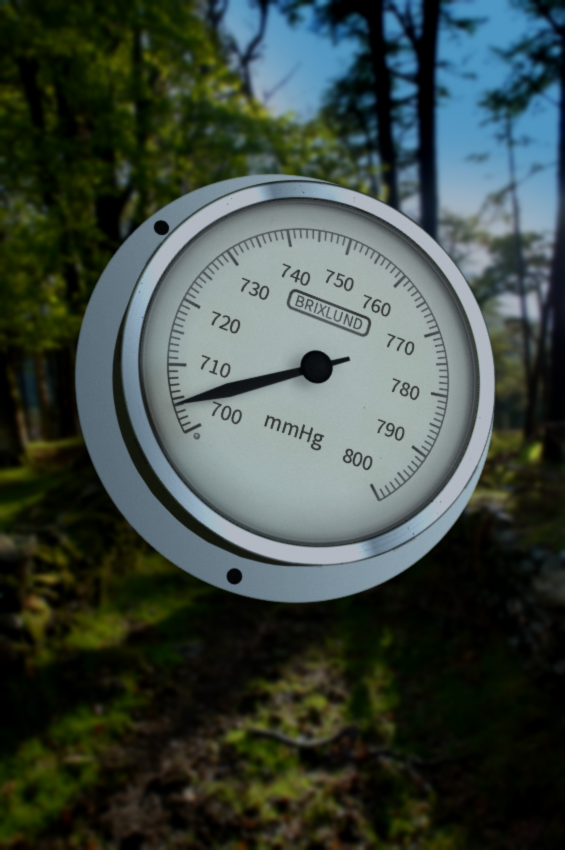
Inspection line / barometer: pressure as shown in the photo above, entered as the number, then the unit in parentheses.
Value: 704 (mmHg)
